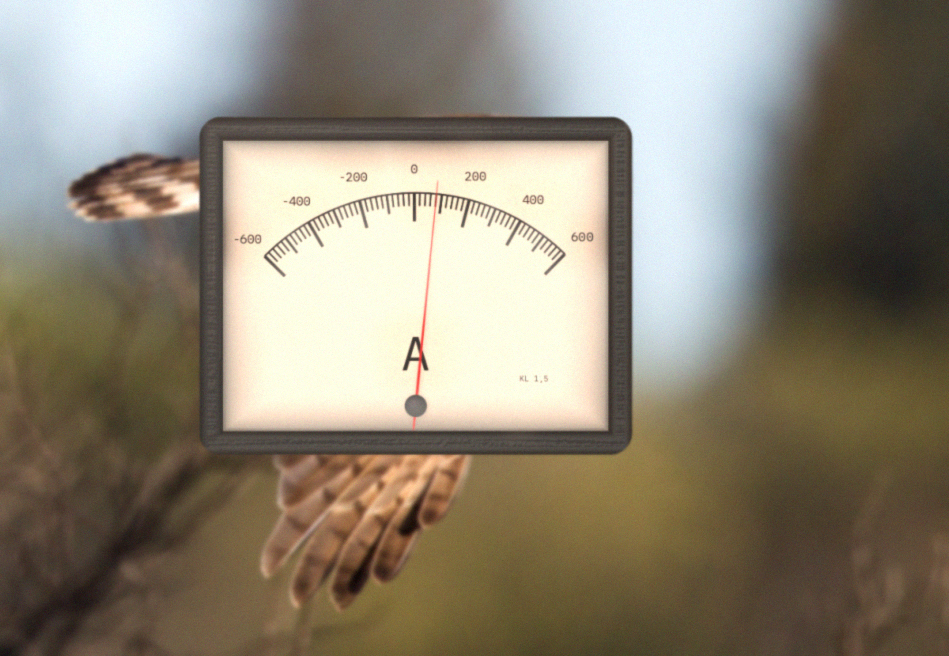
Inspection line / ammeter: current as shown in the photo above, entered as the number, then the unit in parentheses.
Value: 80 (A)
